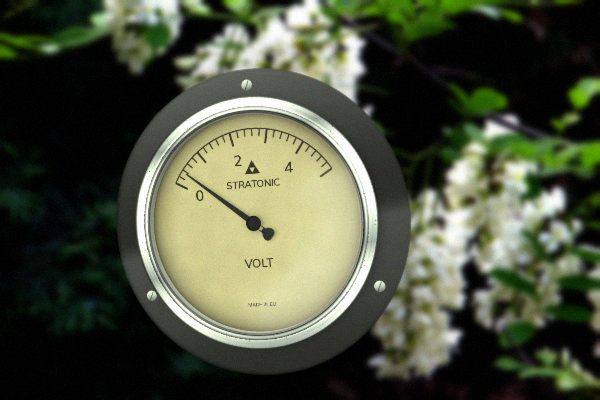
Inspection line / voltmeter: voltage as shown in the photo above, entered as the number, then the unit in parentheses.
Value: 0.4 (V)
